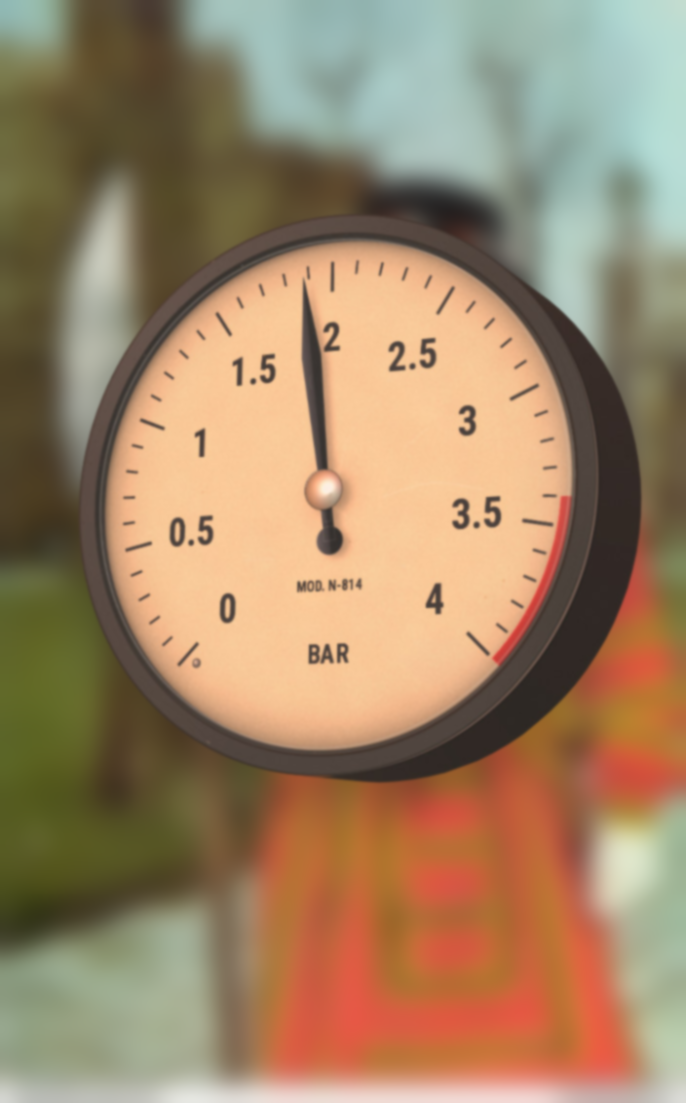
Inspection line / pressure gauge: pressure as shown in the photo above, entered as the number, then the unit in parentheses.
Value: 1.9 (bar)
